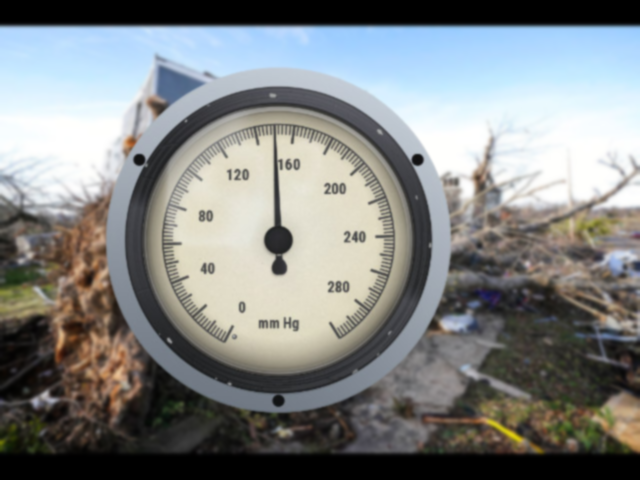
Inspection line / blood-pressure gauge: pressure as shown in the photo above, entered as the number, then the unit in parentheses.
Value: 150 (mmHg)
